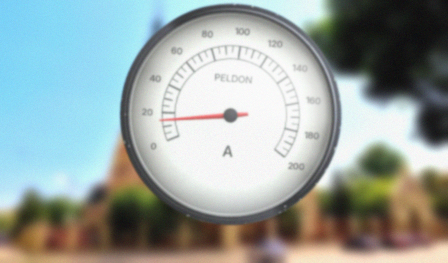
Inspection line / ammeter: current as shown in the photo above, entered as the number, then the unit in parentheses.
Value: 15 (A)
